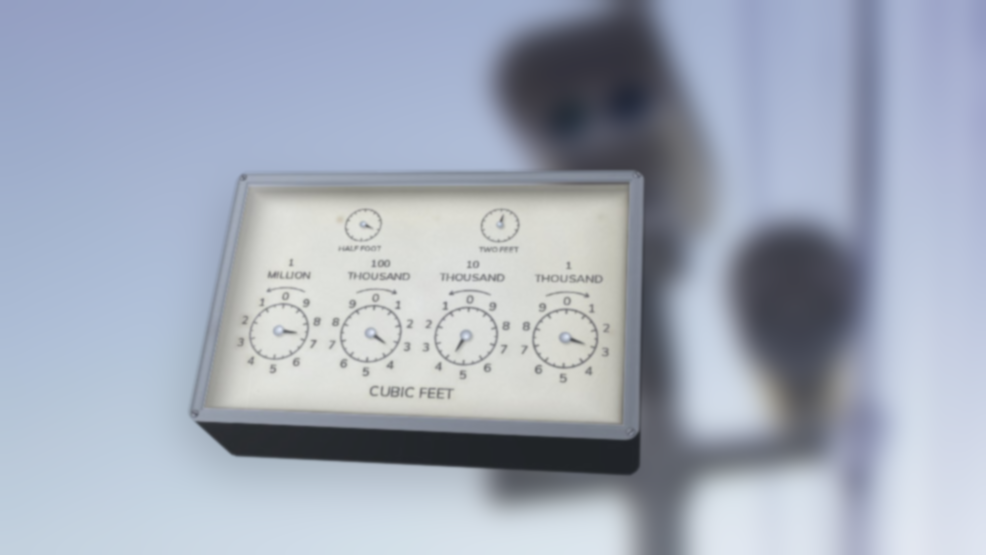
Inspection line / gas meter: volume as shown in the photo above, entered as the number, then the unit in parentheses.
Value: 734300 (ft³)
